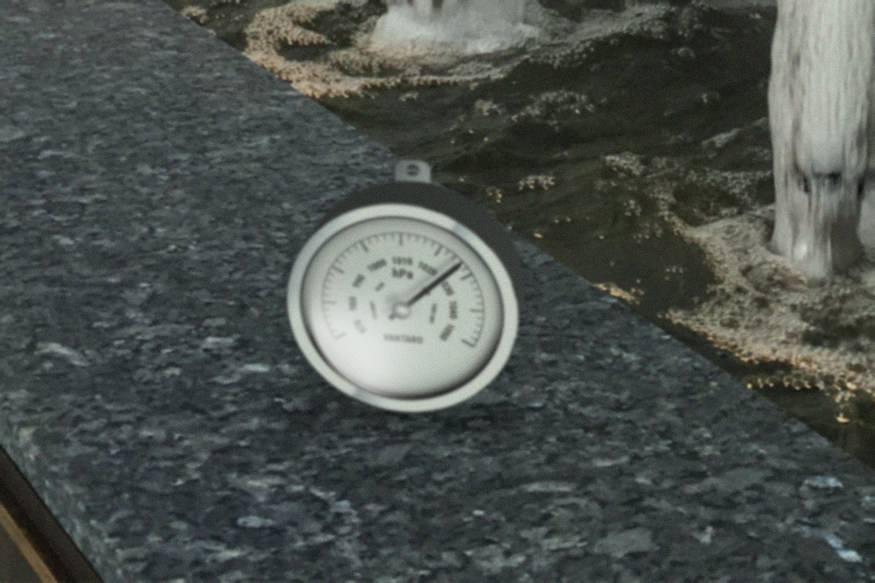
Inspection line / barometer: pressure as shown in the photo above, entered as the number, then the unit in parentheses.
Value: 1026 (hPa)
